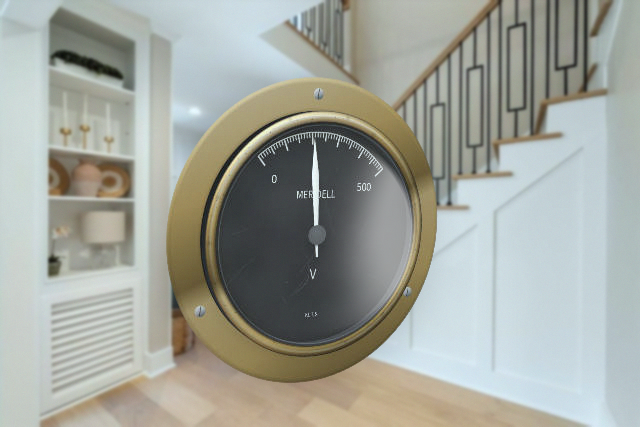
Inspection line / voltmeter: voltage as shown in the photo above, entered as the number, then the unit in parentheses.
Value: 200 (V)
